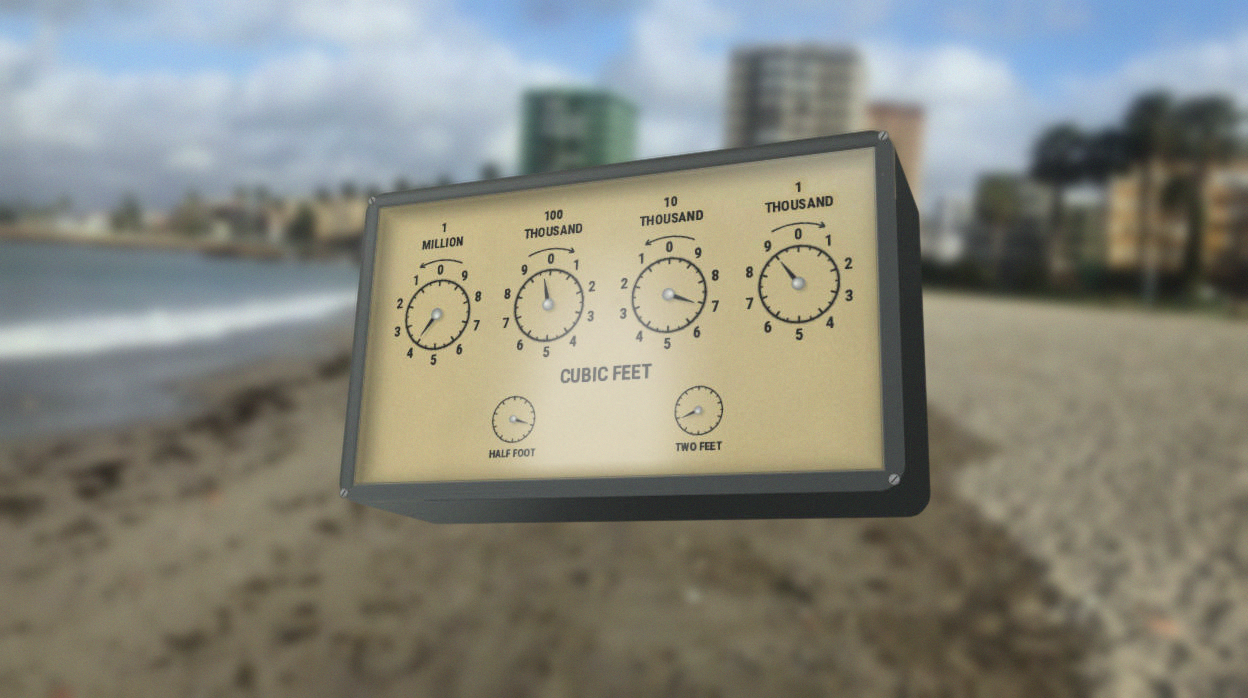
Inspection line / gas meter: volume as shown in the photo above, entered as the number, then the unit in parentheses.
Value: 396900 (ft³)
